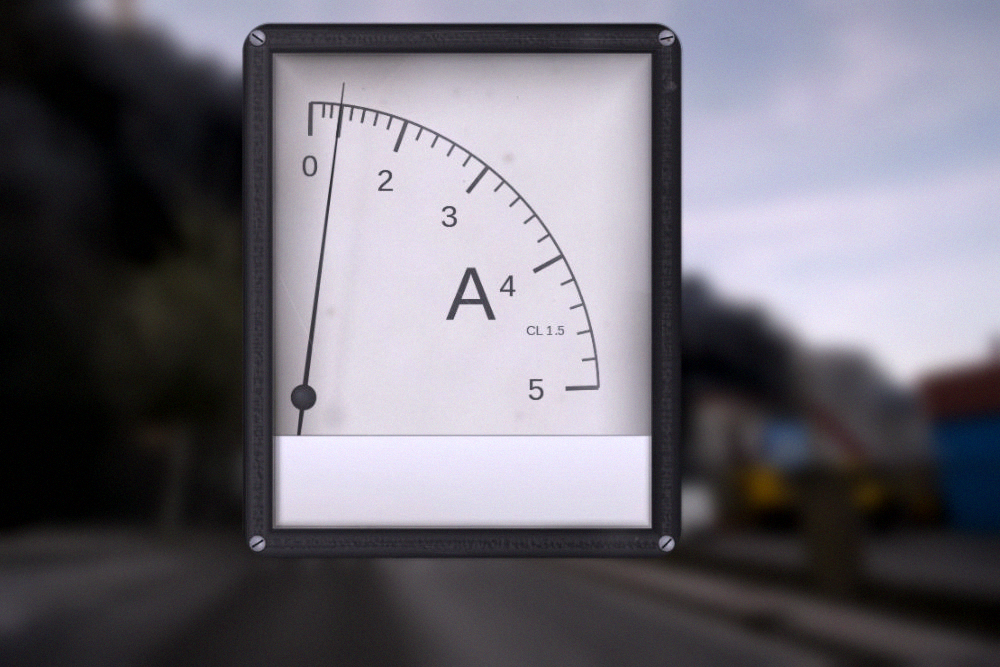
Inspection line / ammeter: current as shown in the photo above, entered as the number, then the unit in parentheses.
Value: 1 (A)
